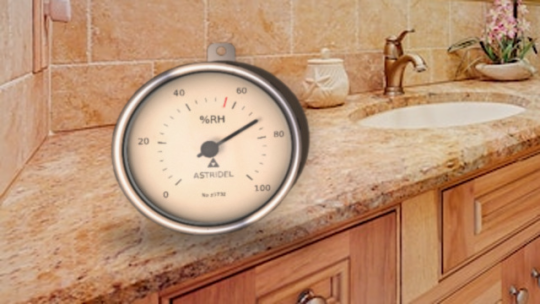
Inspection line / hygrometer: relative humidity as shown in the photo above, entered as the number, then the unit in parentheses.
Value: 72 (%)
